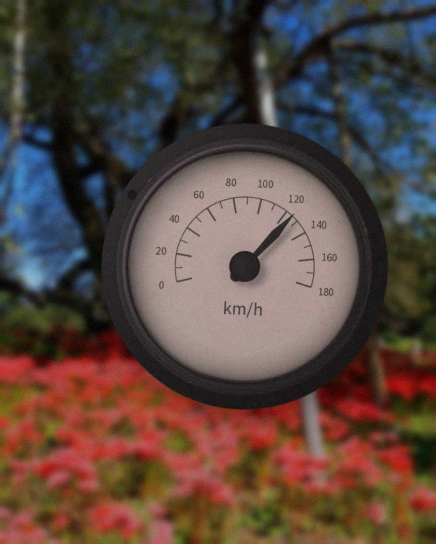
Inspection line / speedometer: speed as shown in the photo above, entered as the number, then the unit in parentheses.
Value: 125 (km/h)
